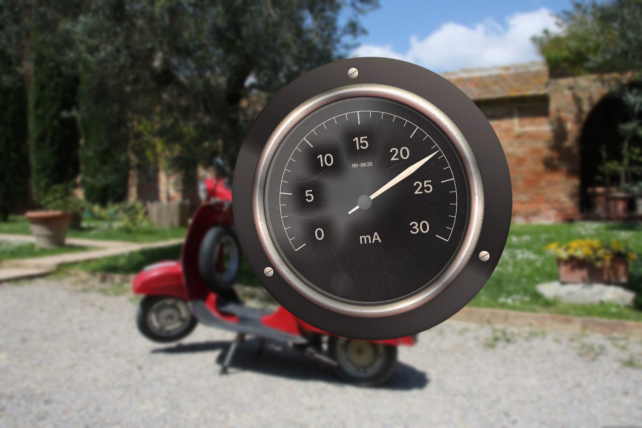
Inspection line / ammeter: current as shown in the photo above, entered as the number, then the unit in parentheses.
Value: 22.5 (mA)
